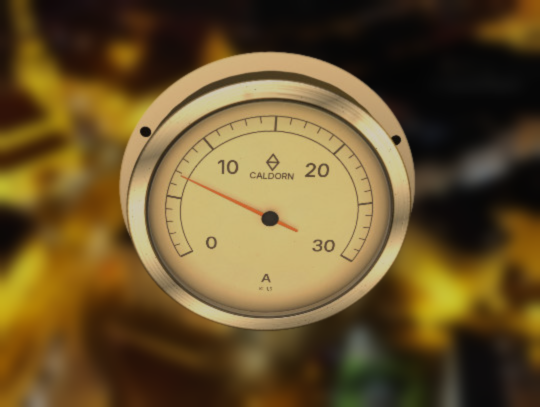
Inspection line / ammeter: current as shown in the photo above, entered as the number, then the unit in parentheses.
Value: 7 (A)
